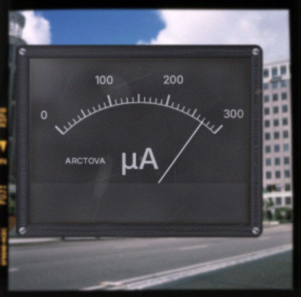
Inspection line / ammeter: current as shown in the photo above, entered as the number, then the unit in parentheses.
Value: 270 (µA)
